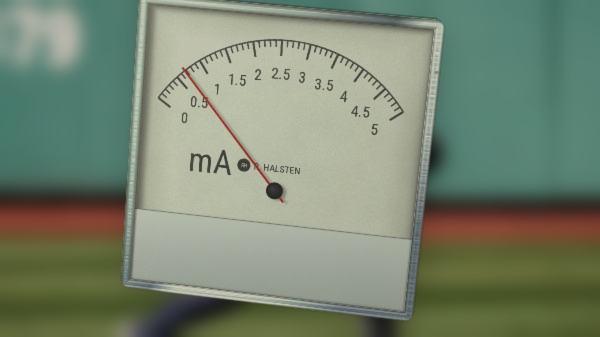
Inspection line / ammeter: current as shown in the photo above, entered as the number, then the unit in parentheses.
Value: 0.7 (mA)
